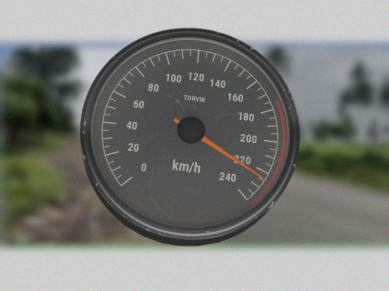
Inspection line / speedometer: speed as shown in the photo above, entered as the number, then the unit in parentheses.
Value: 225 (km/h)
